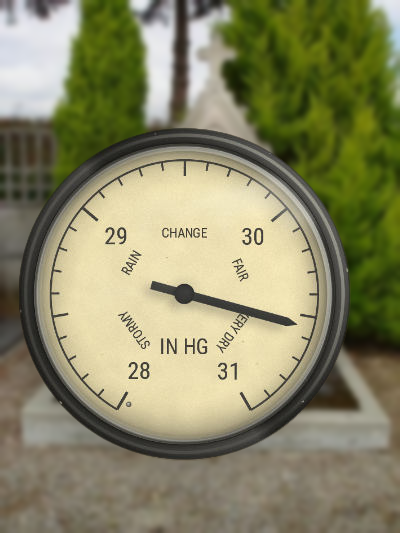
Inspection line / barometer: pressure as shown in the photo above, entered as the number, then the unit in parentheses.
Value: 30.55 (inHg)
